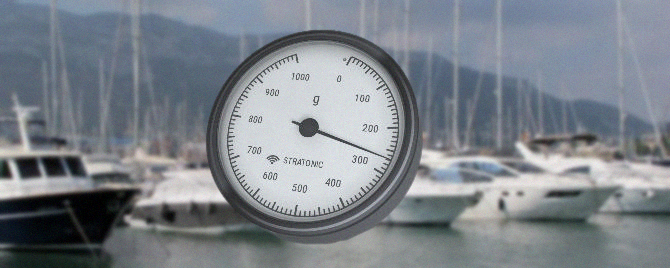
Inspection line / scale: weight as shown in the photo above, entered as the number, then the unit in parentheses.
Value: 270 (g)
